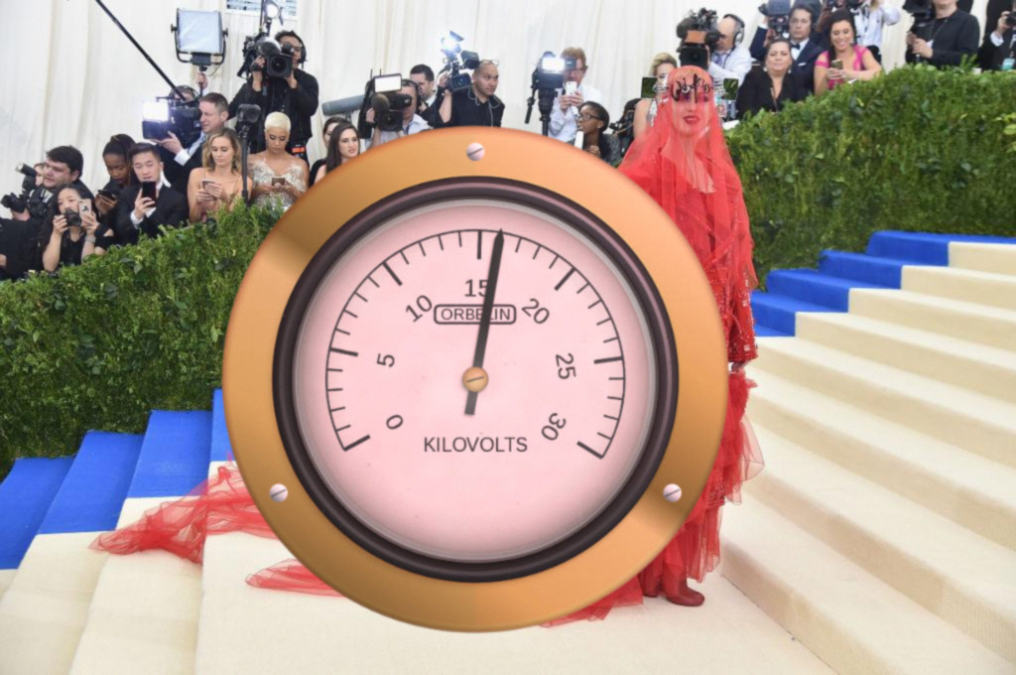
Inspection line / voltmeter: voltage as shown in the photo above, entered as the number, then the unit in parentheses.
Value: 16 (kV)
